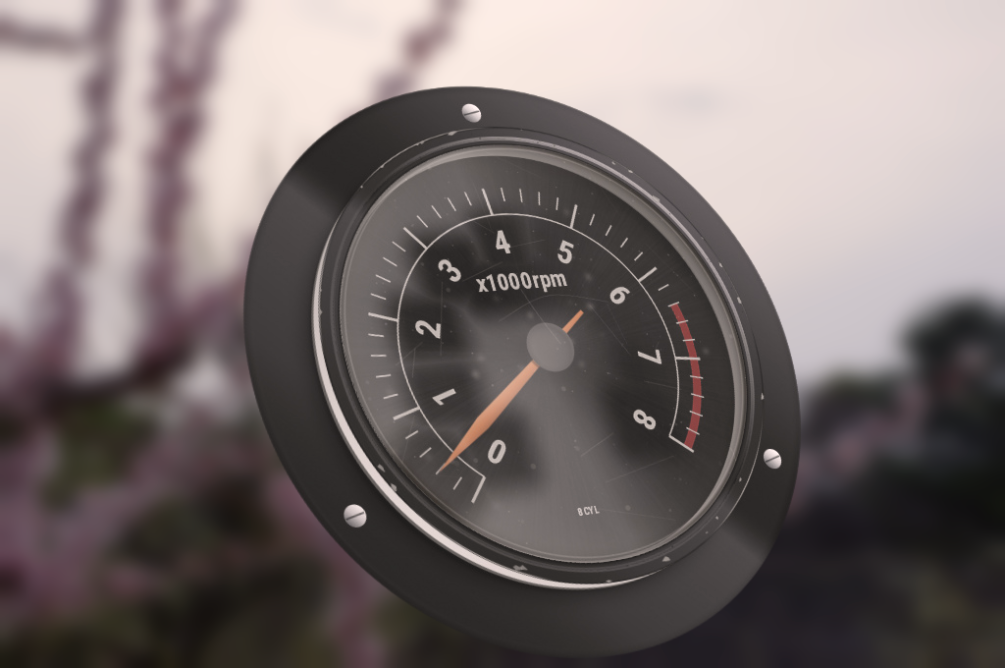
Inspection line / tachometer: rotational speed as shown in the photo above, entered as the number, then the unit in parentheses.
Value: 400 (rpm)
